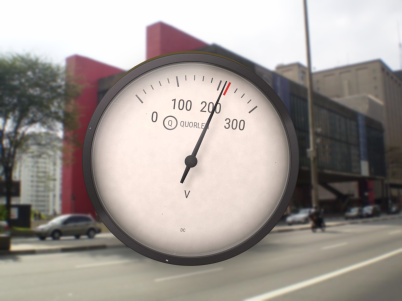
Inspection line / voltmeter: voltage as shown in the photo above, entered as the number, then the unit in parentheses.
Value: 210 (V)
